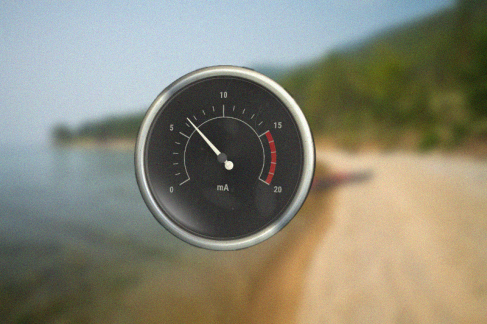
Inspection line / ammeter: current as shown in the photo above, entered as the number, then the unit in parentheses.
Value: 6.5 (mA)
